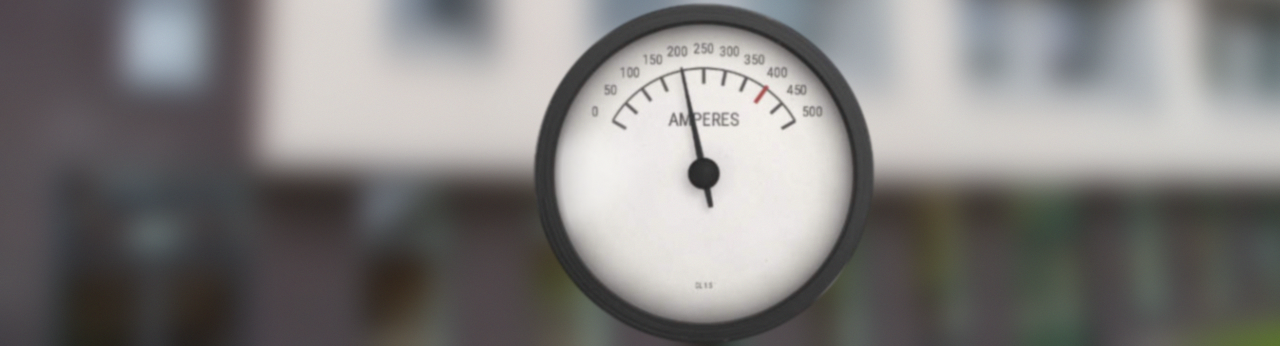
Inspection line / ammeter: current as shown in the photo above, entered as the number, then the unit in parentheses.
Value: 200 (A)
